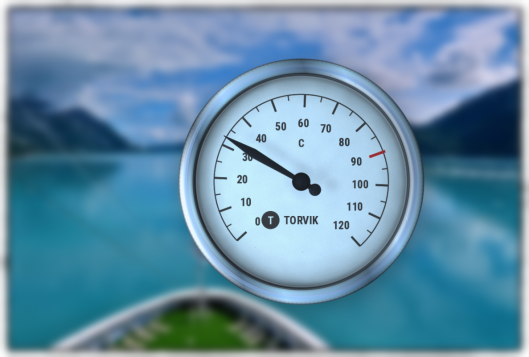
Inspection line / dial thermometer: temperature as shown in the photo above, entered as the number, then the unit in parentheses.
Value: 32.5 (°C)
